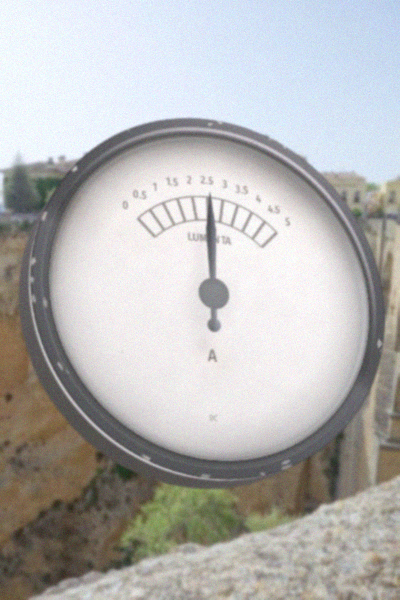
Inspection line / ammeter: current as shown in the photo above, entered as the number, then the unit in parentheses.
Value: 2.5 (A)
